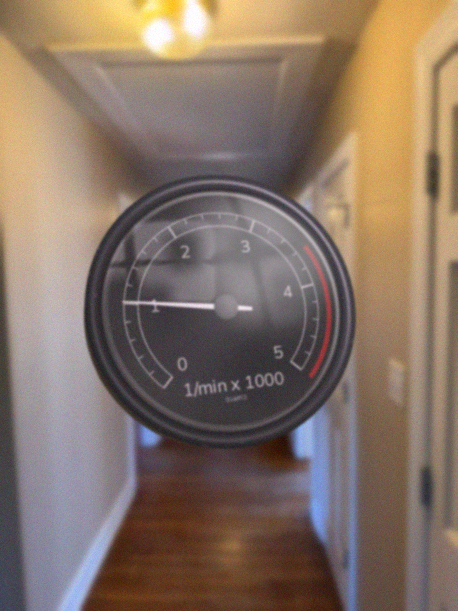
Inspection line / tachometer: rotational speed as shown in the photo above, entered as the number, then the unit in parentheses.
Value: 1000 (rpm)
